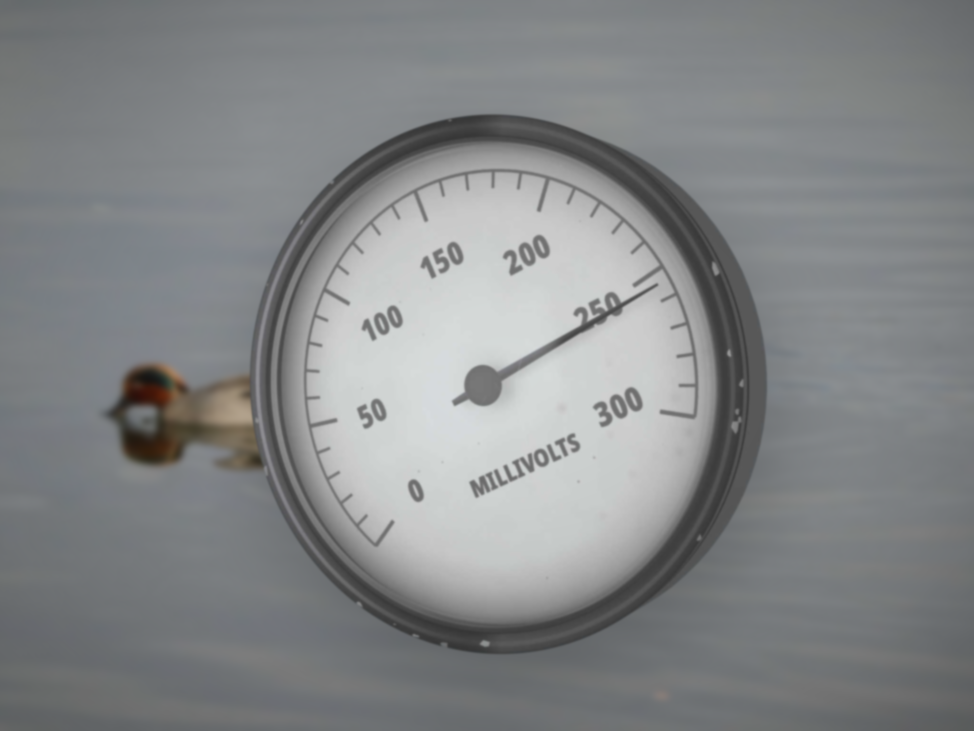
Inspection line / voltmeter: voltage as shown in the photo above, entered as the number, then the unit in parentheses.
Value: 255 (mV)
